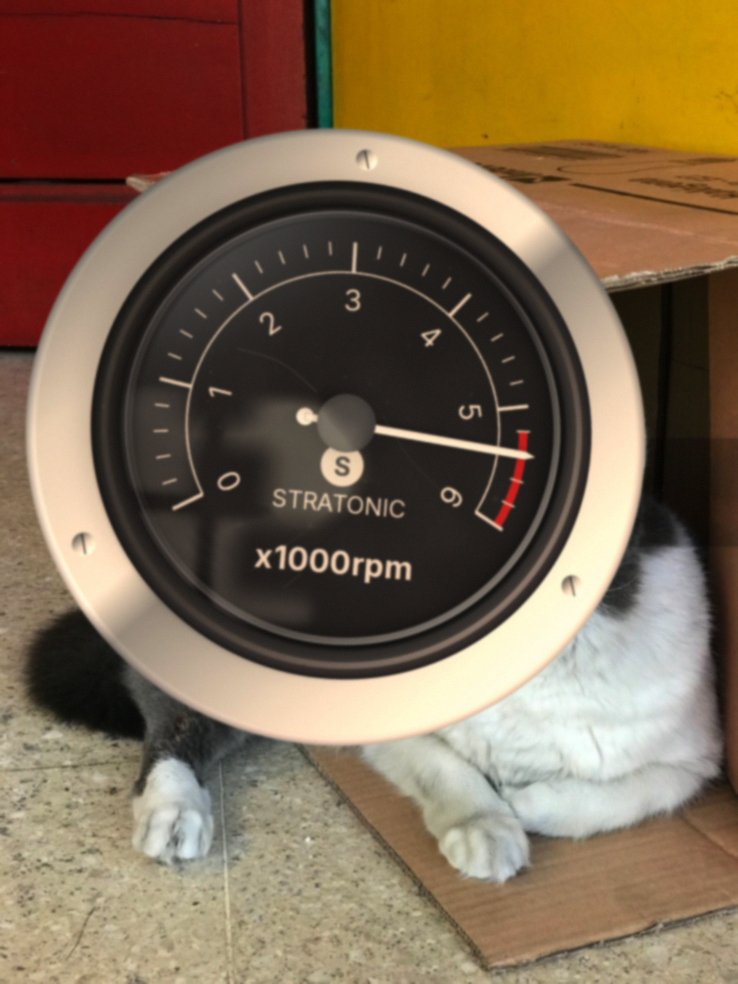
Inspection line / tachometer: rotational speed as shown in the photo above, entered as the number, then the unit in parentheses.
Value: 5400 (rpm)
